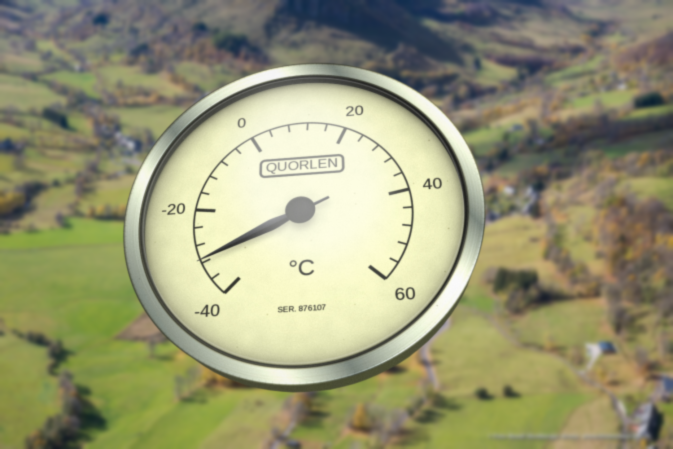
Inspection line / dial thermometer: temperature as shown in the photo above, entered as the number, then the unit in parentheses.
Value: -32 (°C)
